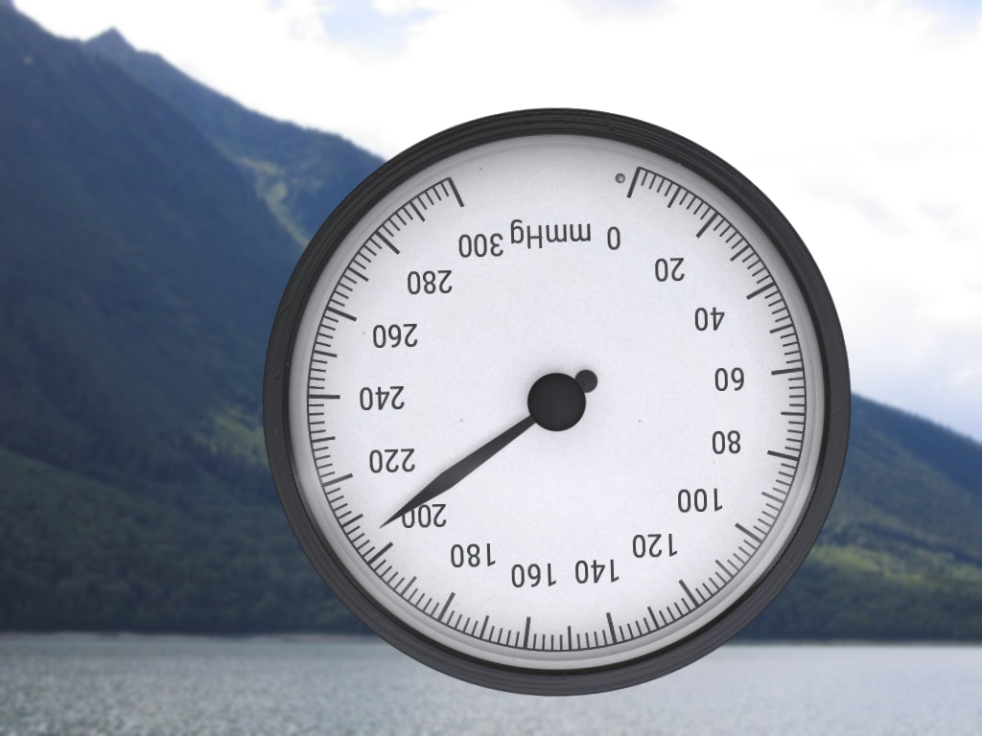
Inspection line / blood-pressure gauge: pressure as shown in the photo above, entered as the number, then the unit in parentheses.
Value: 205 (mmHg)
